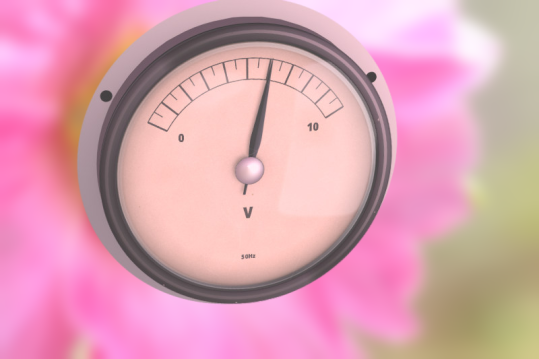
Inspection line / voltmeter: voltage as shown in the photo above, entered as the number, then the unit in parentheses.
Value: 6 (V)
